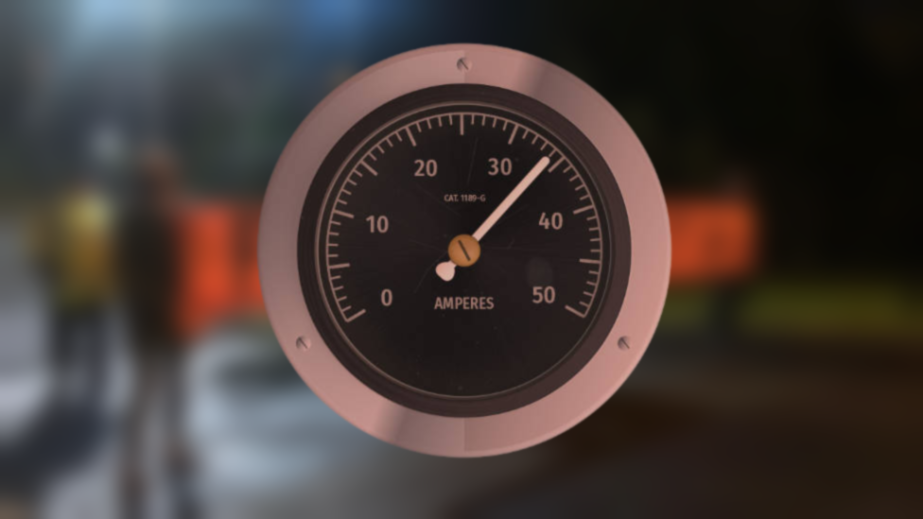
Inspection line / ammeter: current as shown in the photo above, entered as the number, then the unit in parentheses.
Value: 34 (A)
